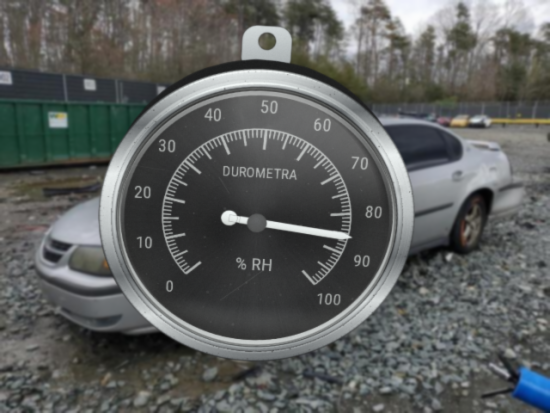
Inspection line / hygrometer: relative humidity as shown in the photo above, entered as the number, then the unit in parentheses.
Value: 85 (%)
